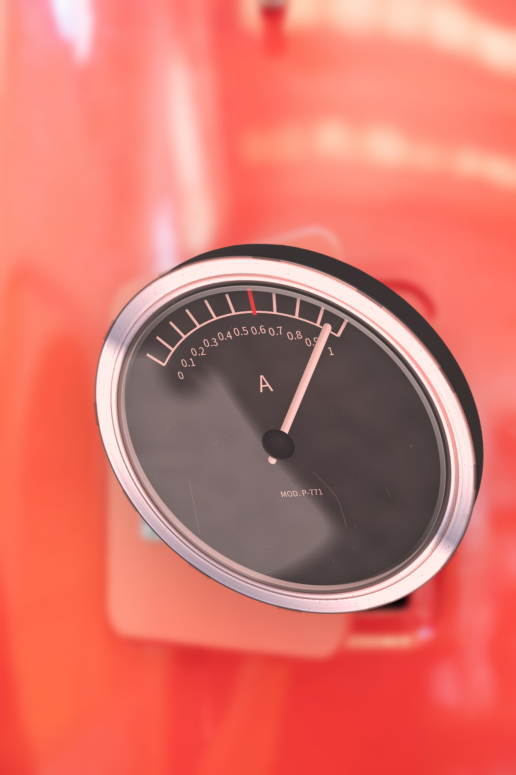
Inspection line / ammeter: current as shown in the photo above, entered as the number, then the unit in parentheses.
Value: 0.95 (A)
